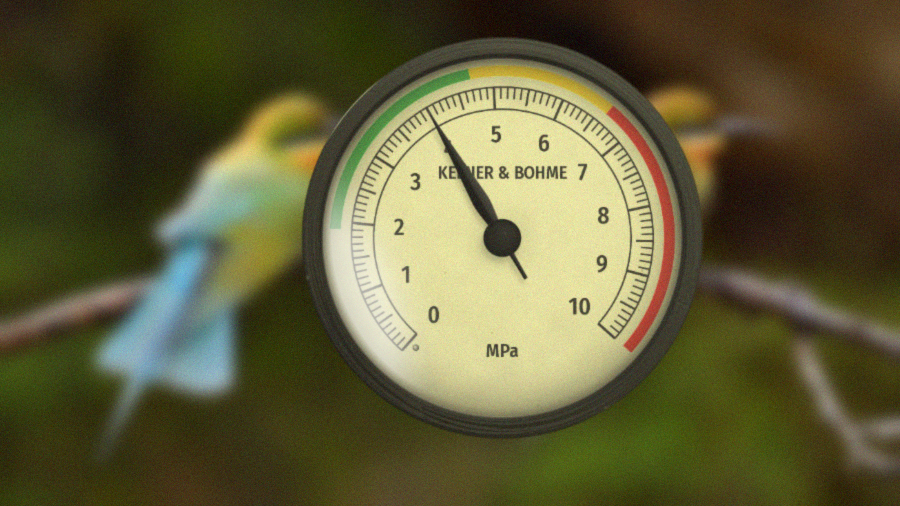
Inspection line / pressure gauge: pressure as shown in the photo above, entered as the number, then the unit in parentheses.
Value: 4 (MPa)
